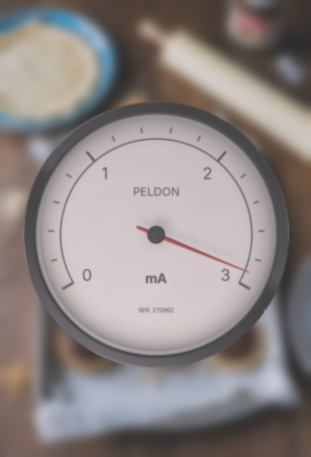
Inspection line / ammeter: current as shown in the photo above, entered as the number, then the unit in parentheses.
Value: 2.9 (mA)
